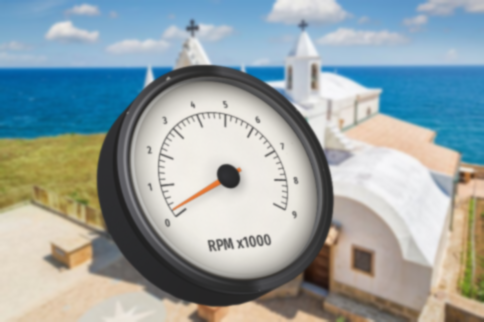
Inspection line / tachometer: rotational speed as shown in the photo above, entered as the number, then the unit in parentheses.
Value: 200 (rpm)
